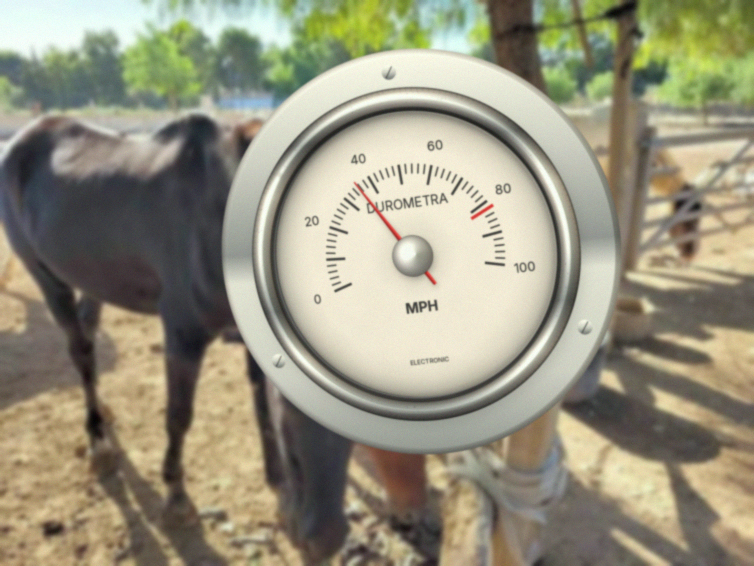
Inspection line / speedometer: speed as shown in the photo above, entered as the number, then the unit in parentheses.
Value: 36 (mph)
